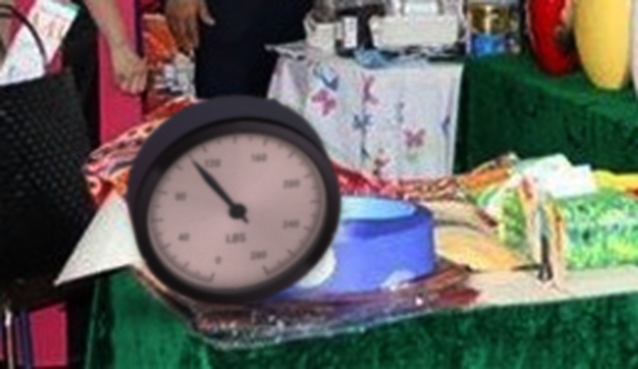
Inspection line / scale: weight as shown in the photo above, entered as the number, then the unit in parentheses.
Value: 110 (lb)
